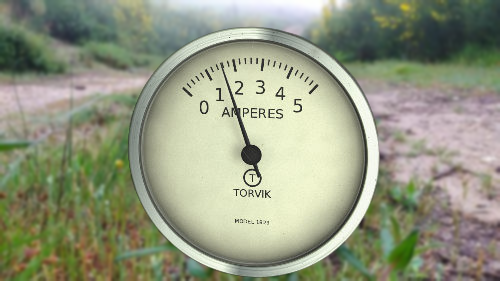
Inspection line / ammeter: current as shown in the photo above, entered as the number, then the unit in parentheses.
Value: 1.6 (A)
